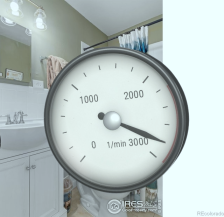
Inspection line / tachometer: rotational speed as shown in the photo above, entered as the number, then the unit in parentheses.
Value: 2800 (rpm)
